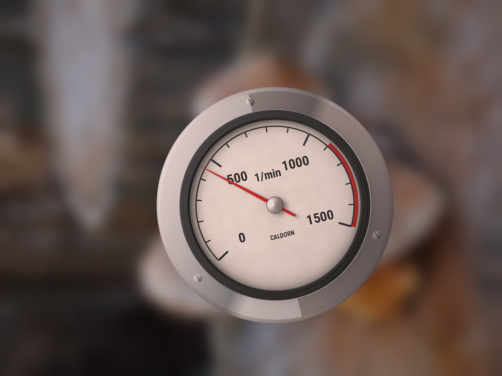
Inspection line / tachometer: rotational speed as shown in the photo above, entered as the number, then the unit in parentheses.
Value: 450 (rpm)
